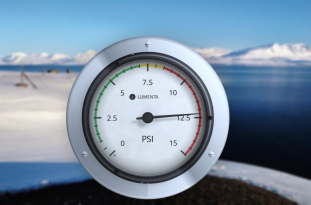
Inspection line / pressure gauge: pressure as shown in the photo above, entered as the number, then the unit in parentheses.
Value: 12.25 (psi)
